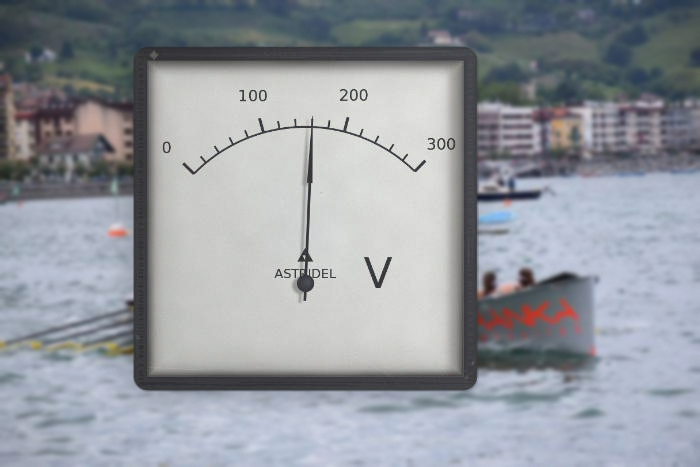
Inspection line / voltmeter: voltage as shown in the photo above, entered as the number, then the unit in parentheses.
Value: 160 (V)
